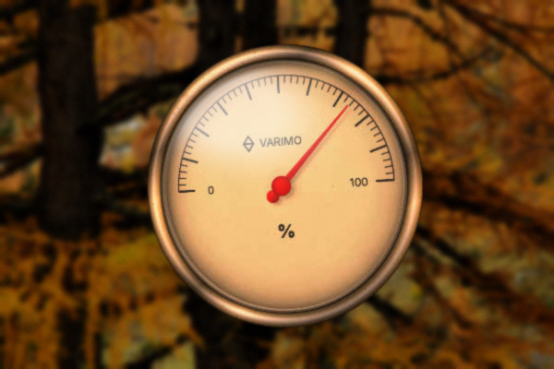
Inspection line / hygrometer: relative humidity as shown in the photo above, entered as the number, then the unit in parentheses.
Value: 74 (%)
